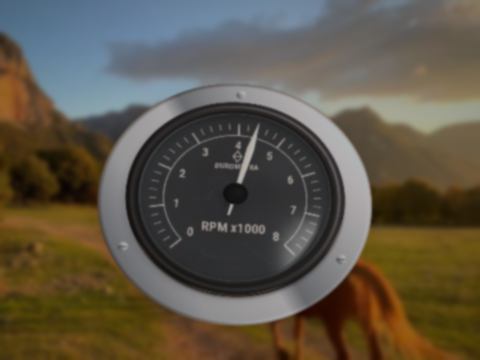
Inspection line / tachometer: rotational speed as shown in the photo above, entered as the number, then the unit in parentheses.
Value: 4400 (rpm)
